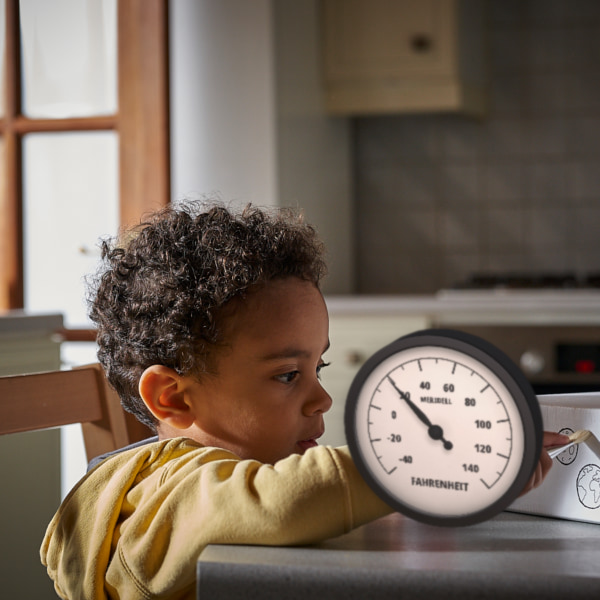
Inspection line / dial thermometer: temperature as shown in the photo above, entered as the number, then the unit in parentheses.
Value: 20 (°F)
